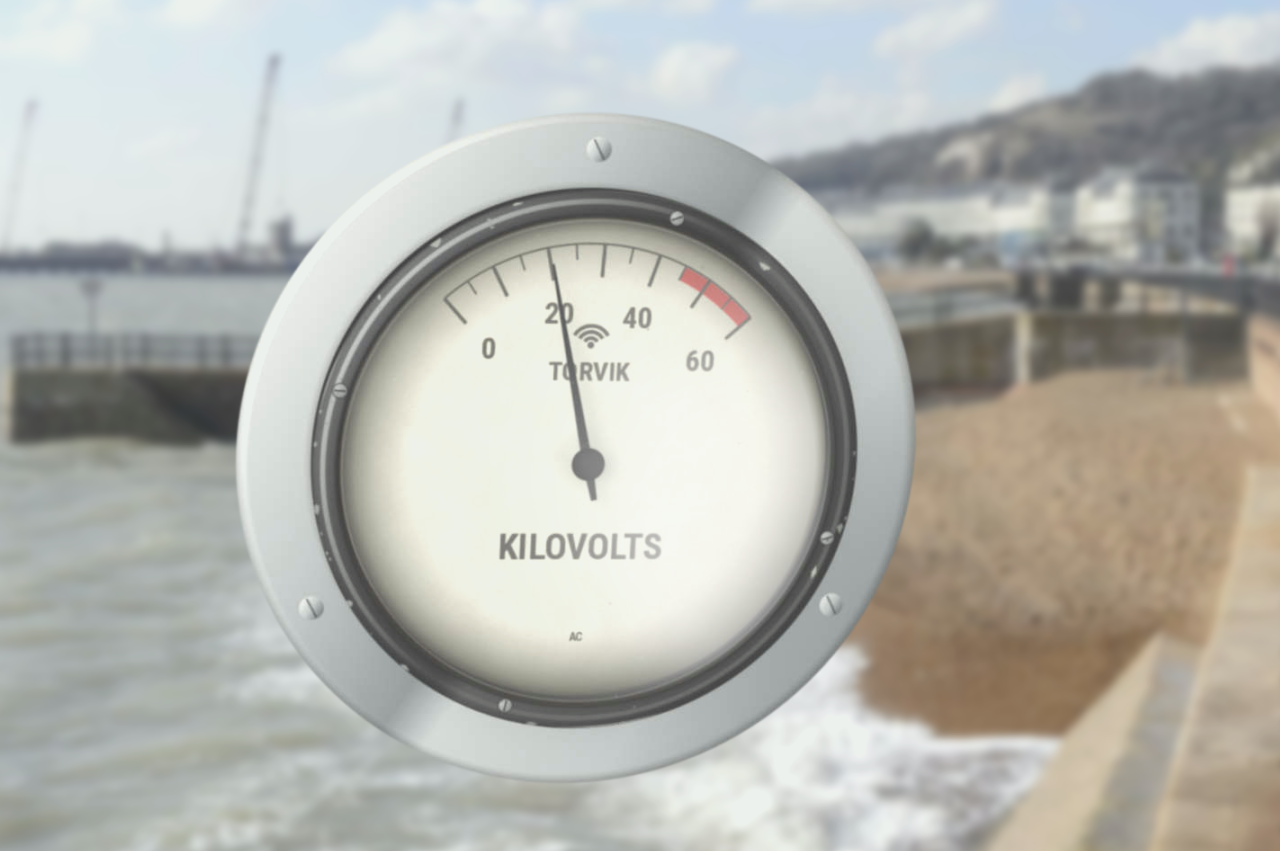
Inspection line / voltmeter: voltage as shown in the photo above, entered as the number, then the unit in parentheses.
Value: 20 (kV)
